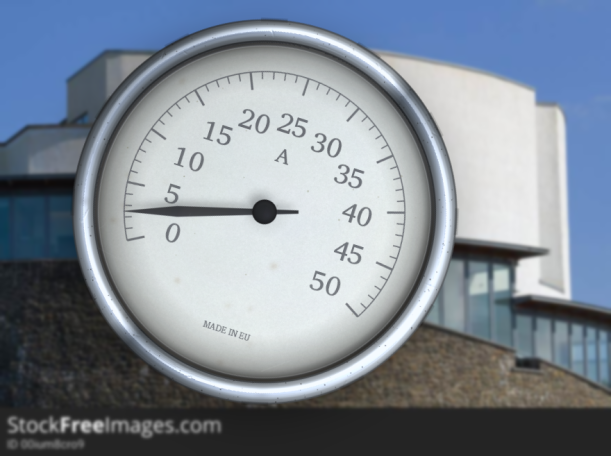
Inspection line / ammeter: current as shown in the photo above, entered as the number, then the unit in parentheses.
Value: 2.5 (A)
